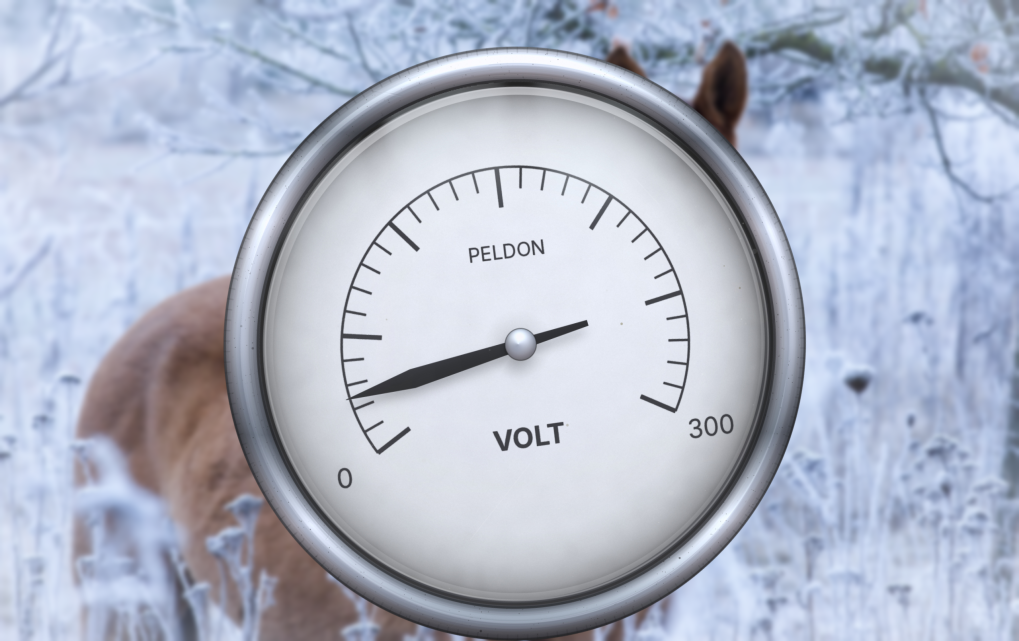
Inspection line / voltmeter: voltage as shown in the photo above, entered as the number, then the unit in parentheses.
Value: 25 (V)
